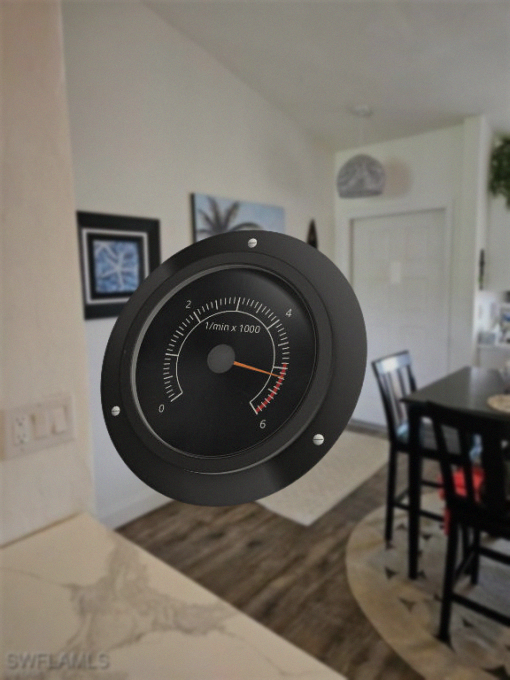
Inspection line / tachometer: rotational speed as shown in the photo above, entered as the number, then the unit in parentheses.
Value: 5200 (rpm)
